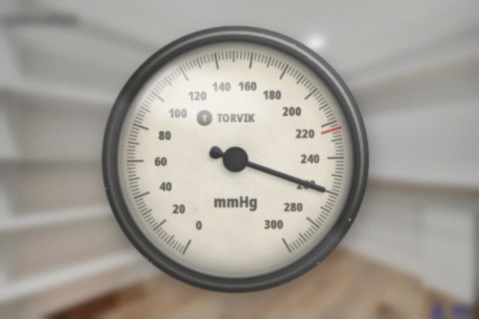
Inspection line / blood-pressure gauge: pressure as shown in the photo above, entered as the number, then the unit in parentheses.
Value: 260 (mmHg)
